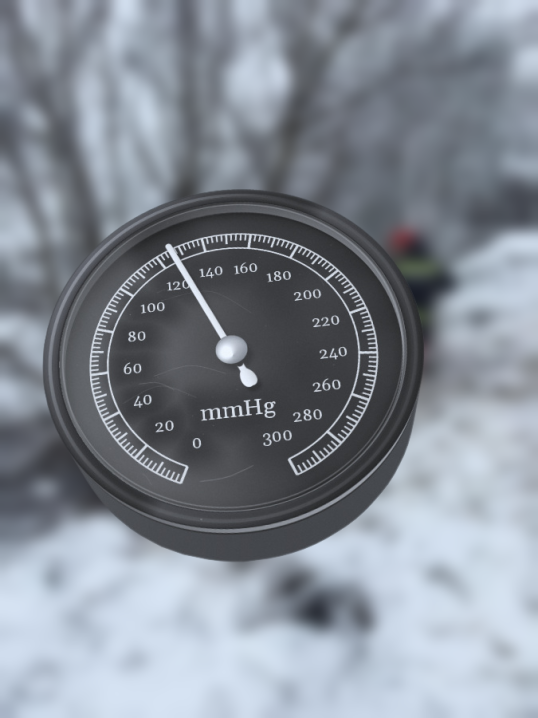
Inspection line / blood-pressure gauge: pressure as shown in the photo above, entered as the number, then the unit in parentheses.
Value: 126 (mmHg)
